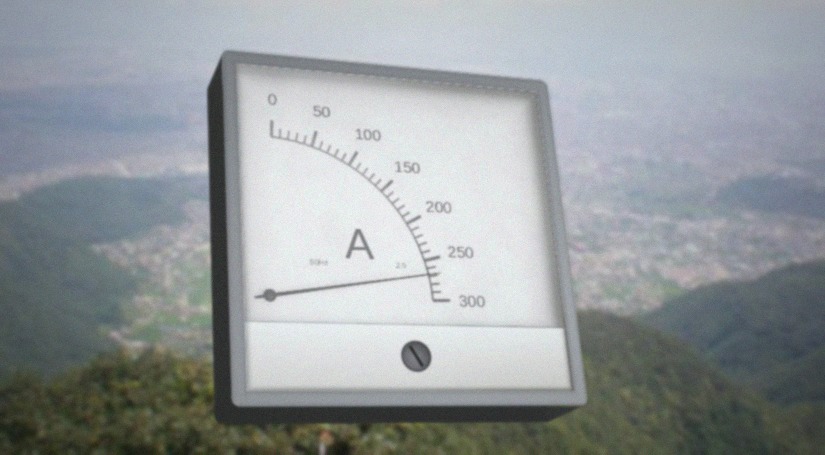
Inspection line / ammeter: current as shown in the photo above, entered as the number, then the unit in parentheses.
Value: 270 (A)
